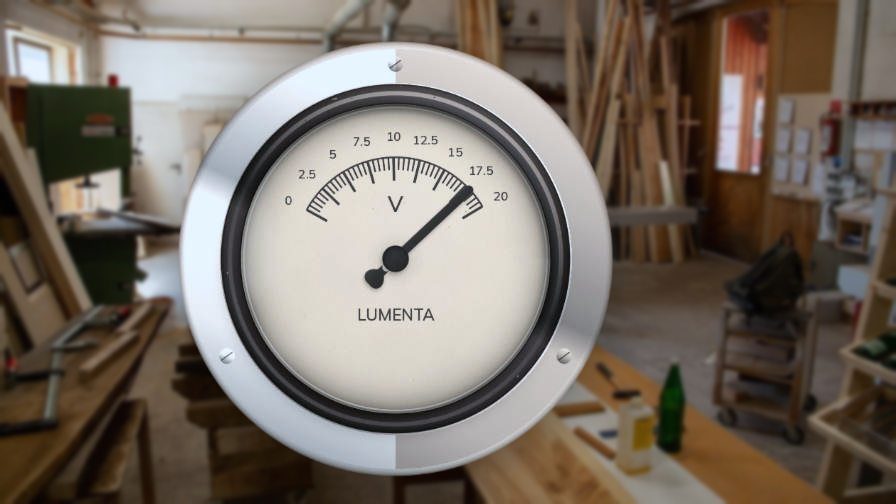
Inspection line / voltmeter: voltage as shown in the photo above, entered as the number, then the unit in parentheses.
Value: 18 (V)
